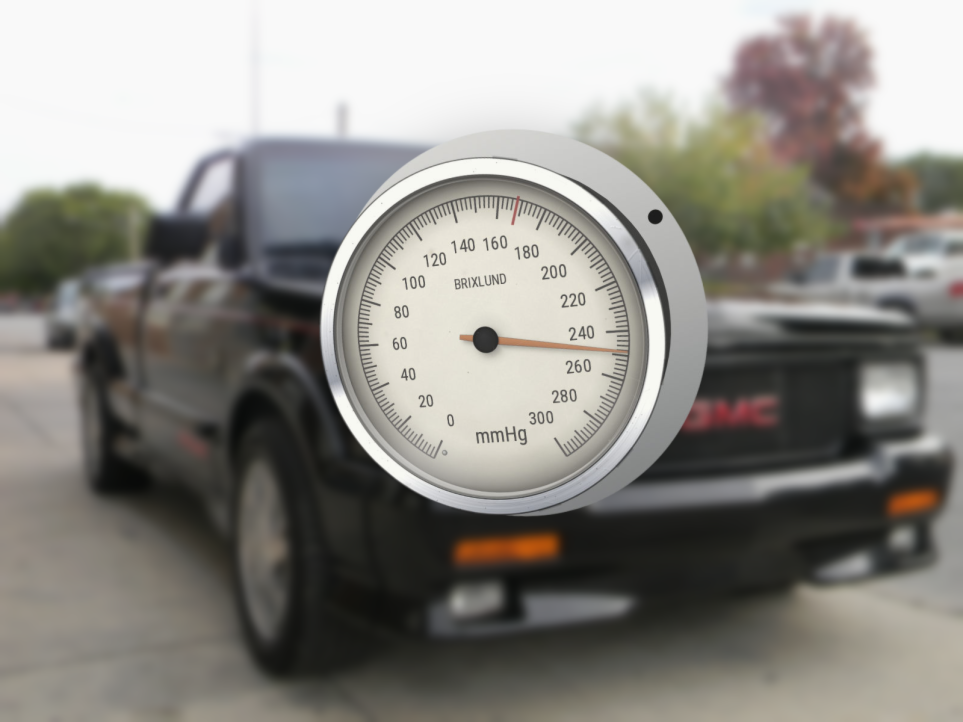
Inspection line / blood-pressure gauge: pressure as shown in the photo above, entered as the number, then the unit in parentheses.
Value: 248 (mmHg)
